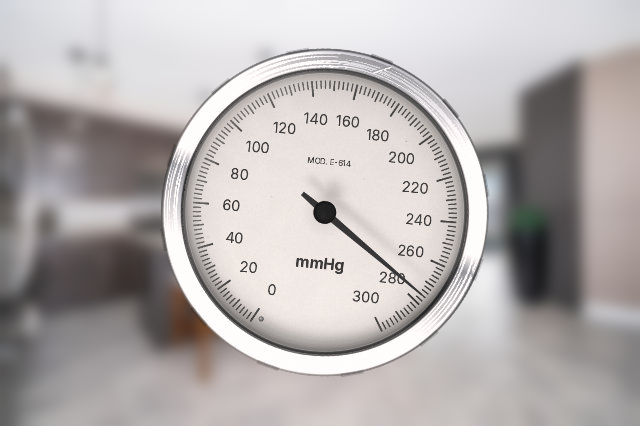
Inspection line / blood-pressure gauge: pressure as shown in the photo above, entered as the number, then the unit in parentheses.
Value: 276 (mmHg)
